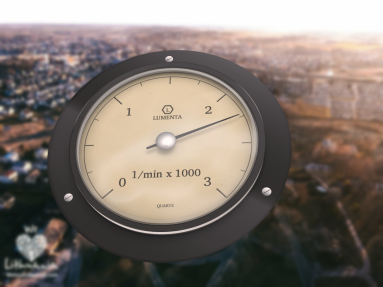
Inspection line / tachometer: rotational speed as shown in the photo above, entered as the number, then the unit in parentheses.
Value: 2250 (rpm)
